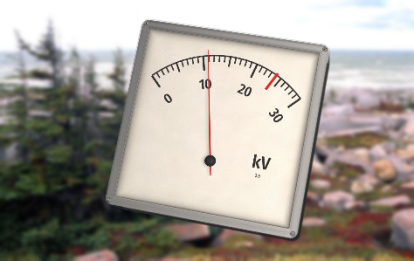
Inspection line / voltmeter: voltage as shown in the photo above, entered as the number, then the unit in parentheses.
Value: 11 (kV)
